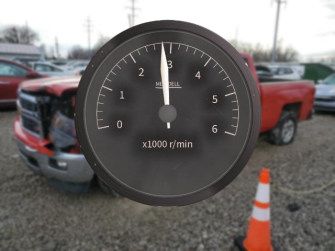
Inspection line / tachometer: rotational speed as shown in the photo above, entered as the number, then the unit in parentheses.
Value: 2800 (rpm)
